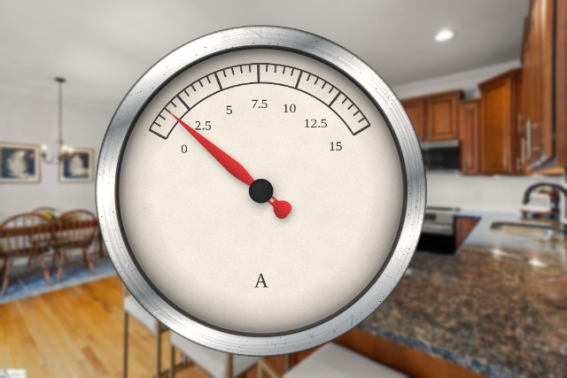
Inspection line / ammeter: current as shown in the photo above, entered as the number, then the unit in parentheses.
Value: 1.5 (A)
